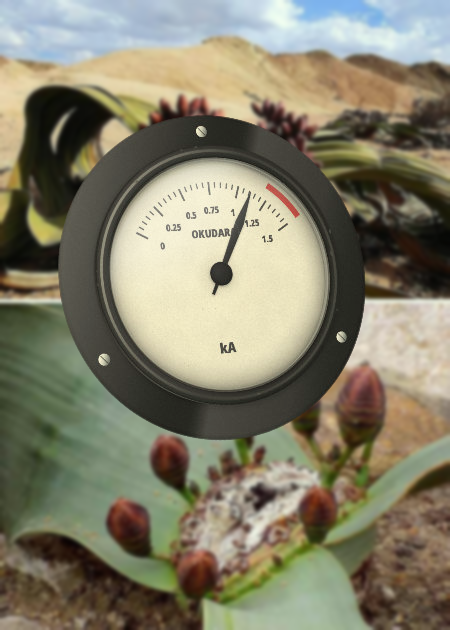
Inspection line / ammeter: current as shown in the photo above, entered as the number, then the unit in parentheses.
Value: 1.1 (kA)
